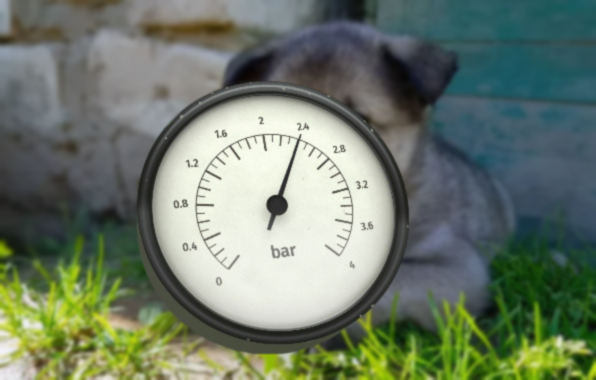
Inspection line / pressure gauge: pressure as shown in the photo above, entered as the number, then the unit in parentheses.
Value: 2.4 (bar)
